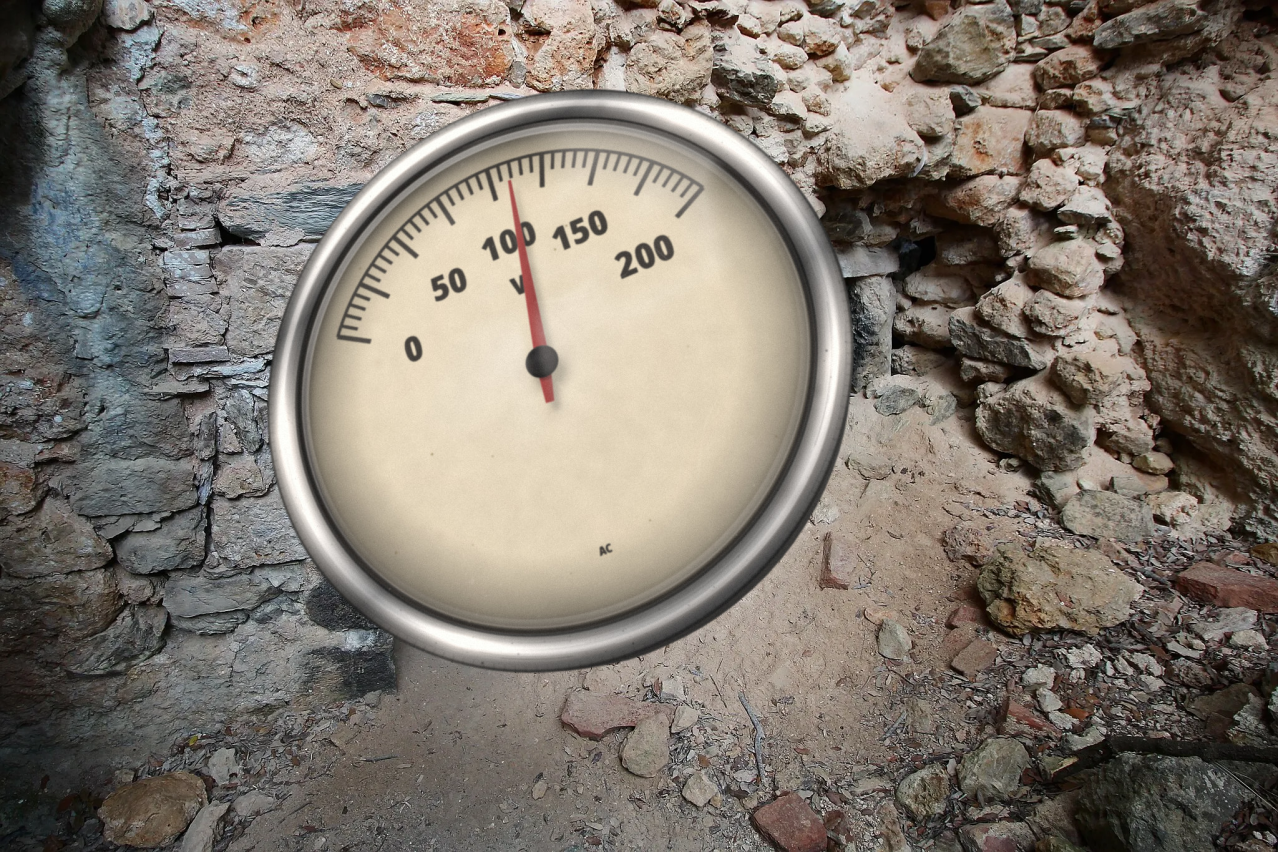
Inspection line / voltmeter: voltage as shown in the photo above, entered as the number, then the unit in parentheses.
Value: 110 (V)
